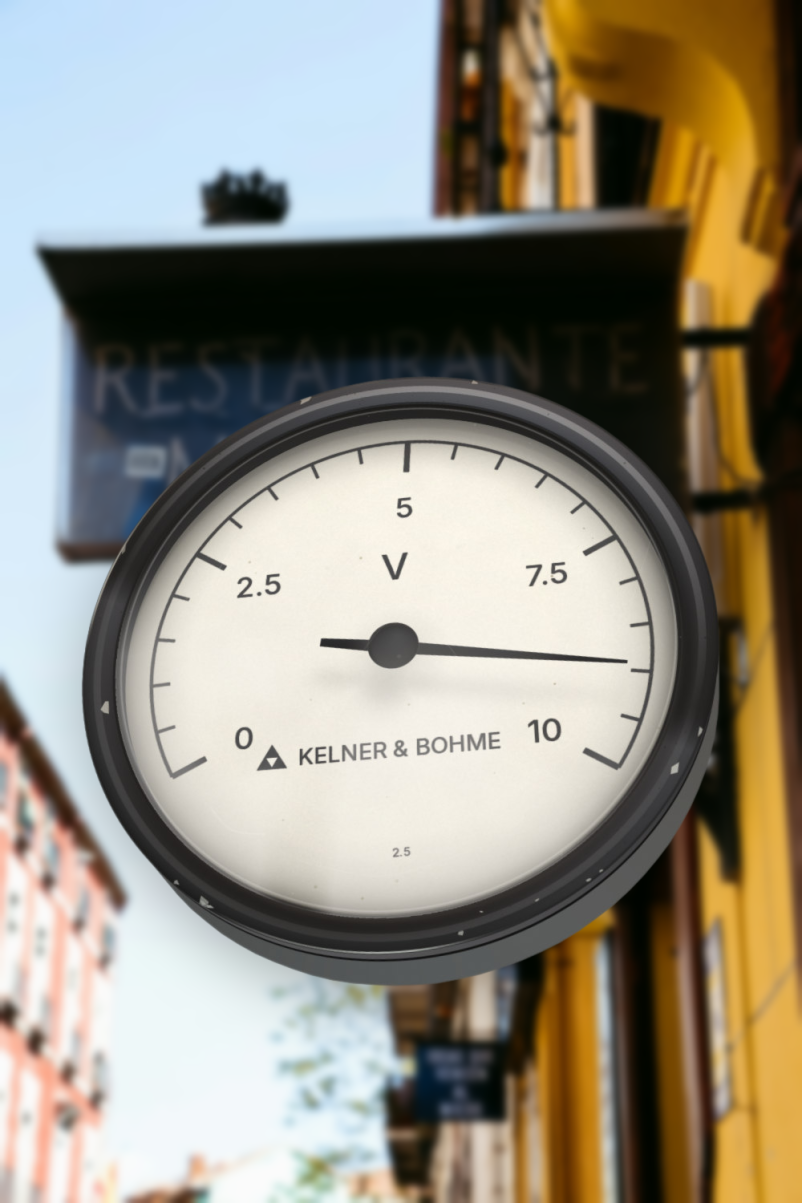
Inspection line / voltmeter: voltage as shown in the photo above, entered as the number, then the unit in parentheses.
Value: 9 (V)
